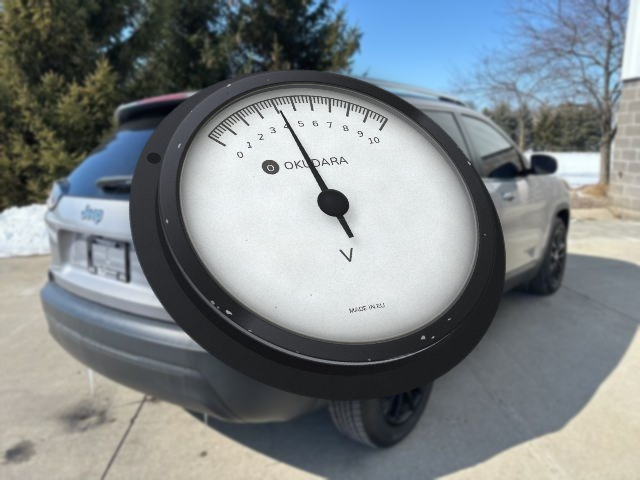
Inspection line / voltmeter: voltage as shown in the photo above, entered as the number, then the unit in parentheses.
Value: 4 (V)
